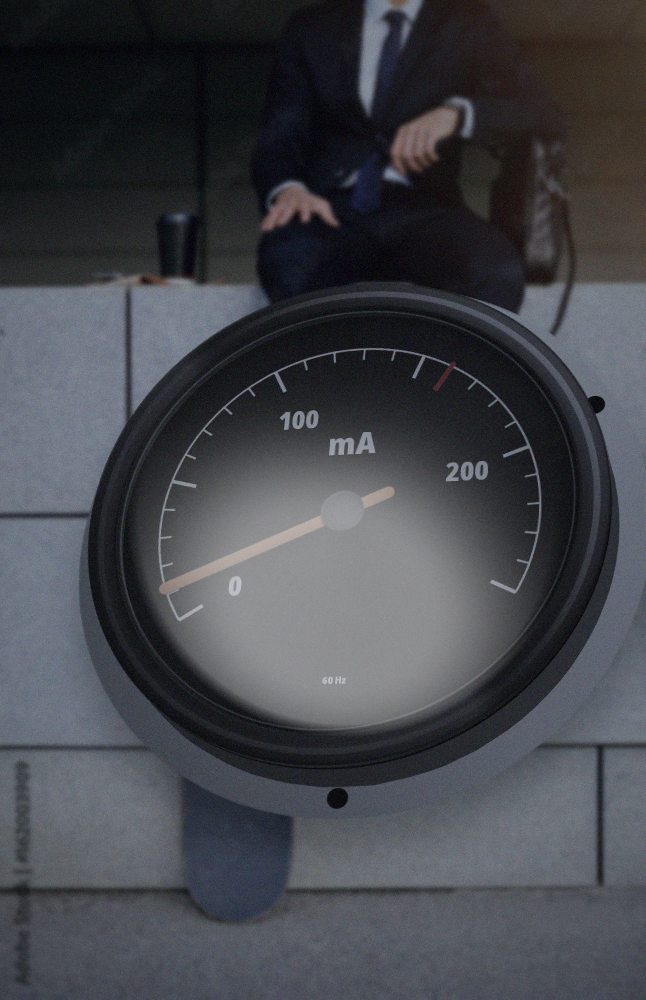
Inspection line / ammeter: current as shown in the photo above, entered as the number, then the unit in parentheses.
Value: 10 (mA)
